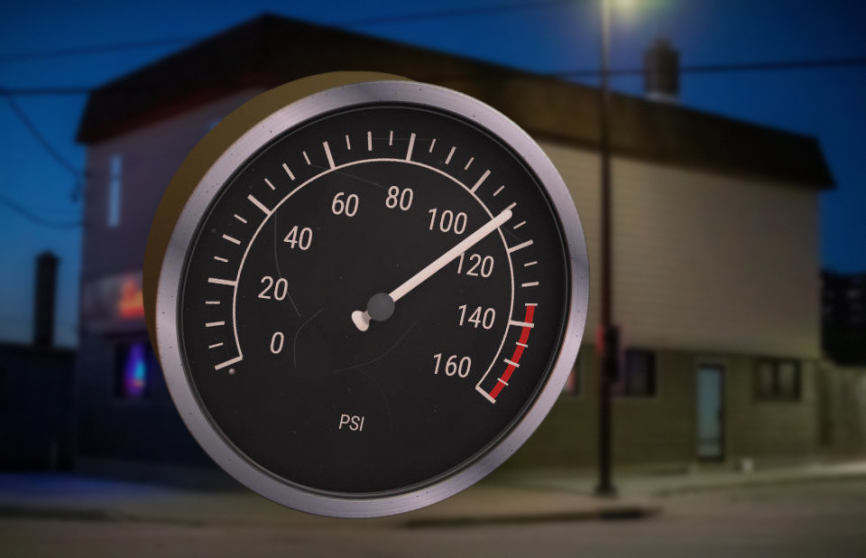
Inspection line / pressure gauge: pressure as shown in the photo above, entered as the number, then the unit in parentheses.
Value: 110 (psi)
